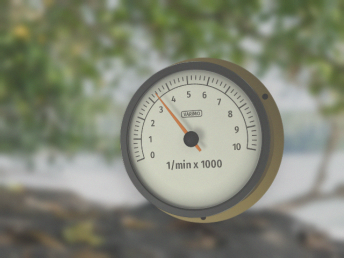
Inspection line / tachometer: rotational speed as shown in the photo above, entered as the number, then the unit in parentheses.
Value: 3400 (rpm)
